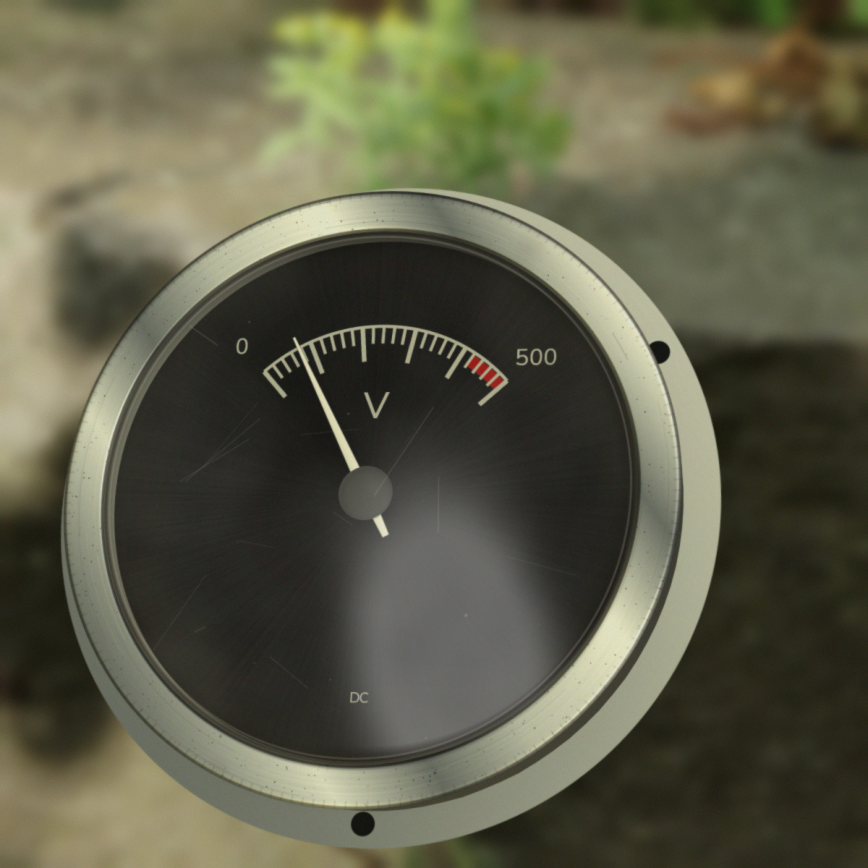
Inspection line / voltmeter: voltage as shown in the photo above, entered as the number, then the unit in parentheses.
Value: 80 (V)
